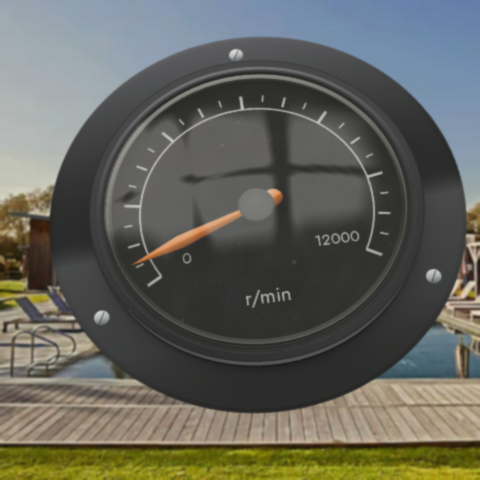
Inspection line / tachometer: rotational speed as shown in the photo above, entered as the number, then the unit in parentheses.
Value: 500 (rpm)
